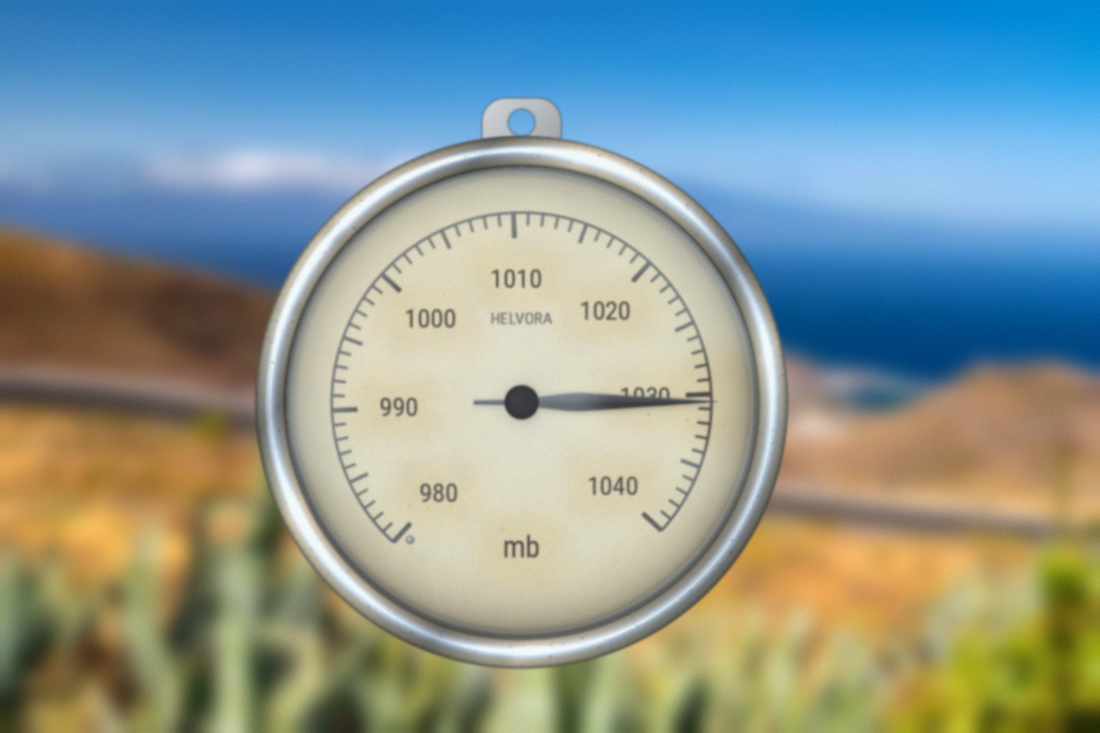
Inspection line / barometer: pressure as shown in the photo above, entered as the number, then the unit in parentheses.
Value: 1030.5 (mbar)
